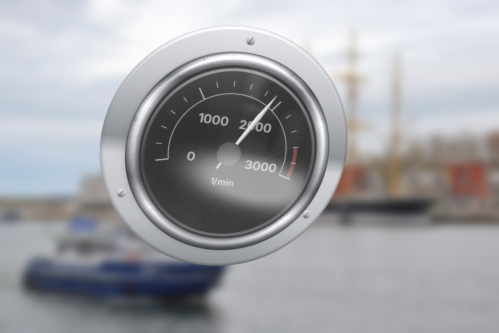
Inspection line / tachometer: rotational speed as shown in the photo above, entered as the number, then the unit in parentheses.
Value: 1900 (rpm)
